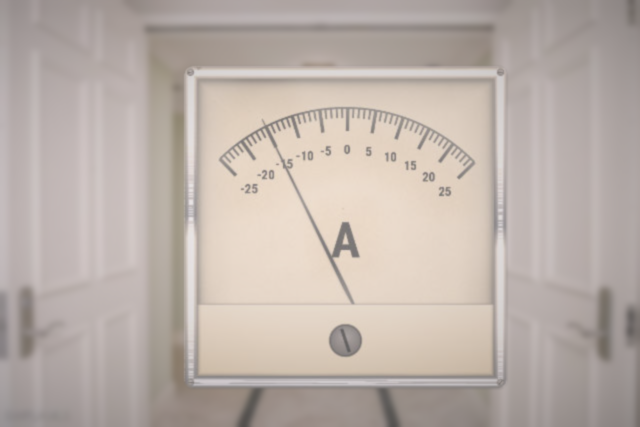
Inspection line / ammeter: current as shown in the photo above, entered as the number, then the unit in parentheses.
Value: -15 (A)
